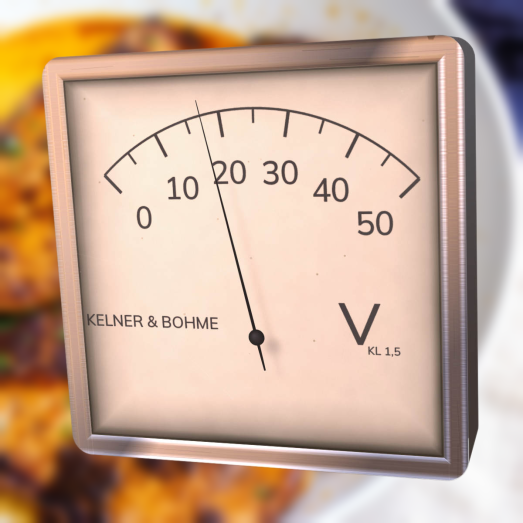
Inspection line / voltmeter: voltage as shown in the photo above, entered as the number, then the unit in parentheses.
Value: 17.5 (V)
